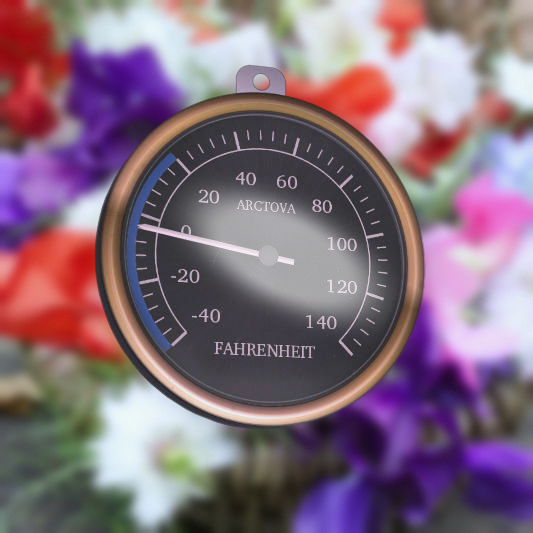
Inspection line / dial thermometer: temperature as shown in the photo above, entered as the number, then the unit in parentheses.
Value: -4 (°F)
